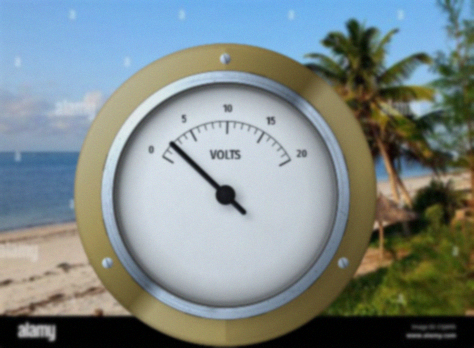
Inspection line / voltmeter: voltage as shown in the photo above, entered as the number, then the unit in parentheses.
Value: 2 (V)
